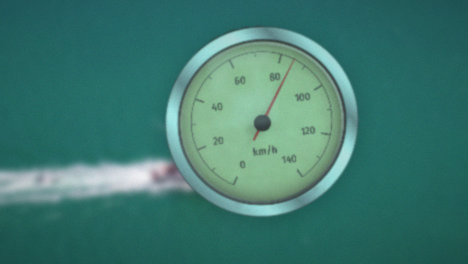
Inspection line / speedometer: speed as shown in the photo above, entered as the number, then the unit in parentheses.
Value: 85 (km/h)
